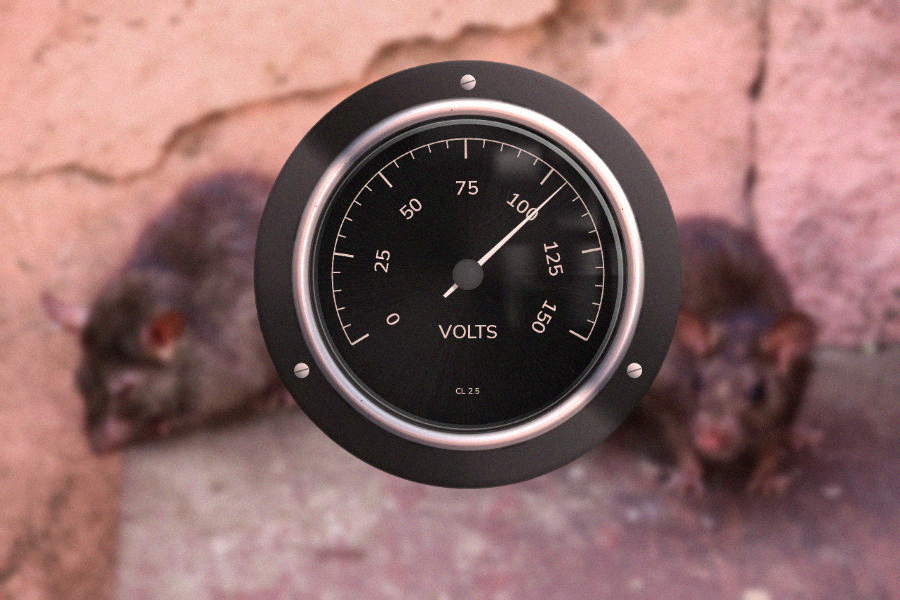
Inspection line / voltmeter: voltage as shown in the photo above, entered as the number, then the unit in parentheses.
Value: 105 (V)
